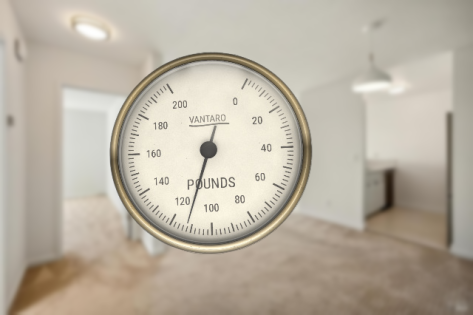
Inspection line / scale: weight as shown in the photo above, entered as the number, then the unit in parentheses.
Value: 112 (lb)
